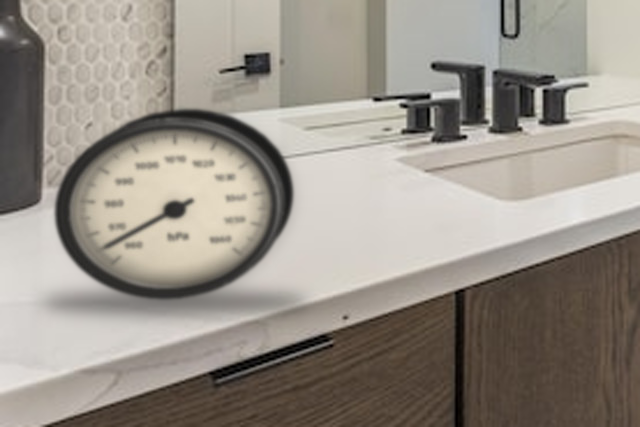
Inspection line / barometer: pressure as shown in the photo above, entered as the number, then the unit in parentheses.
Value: 965 (hPa)
